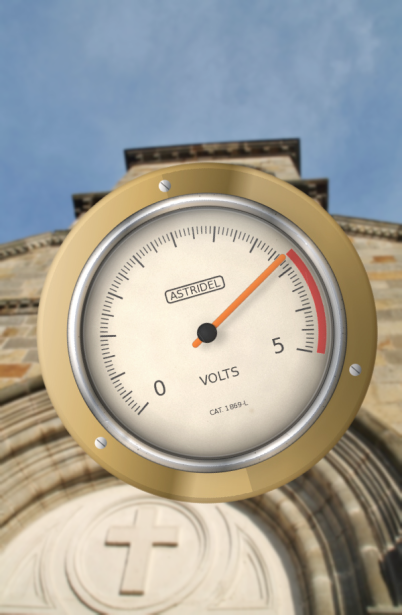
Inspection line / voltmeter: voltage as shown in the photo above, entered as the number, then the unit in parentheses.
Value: 3.85 (V)
